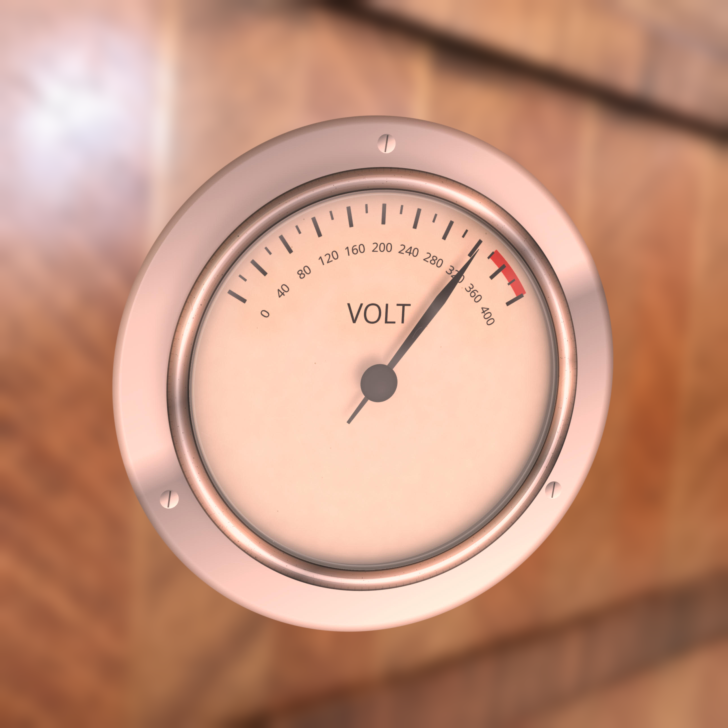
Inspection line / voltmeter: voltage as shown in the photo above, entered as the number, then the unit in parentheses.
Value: 320 (V)
